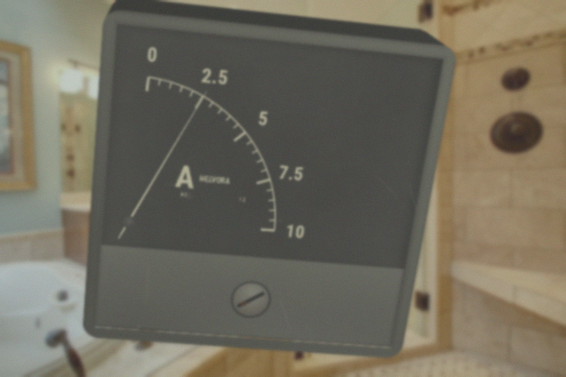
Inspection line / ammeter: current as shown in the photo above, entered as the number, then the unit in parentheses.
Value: 2.5 (A)
